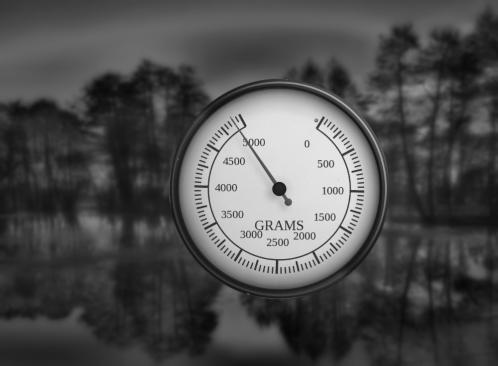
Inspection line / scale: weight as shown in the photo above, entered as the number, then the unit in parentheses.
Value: 4900 (g)
